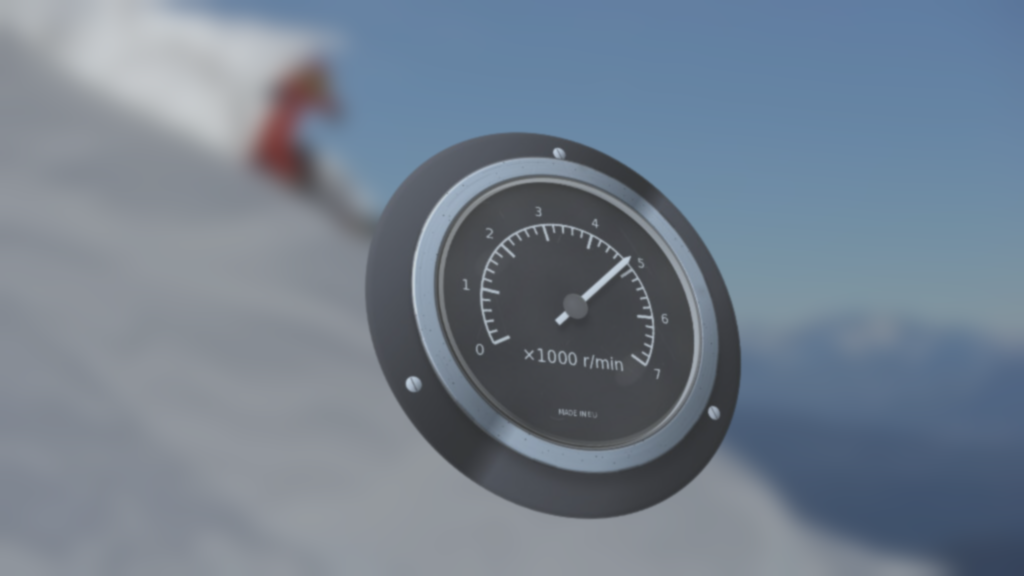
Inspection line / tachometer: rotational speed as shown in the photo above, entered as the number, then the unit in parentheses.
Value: 4800 (rpm)
